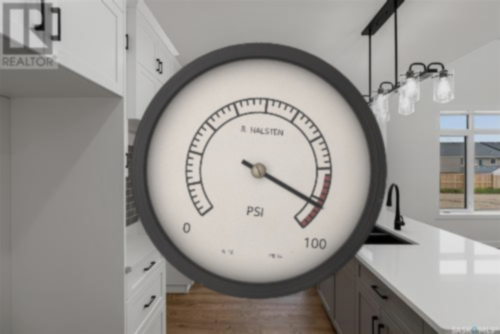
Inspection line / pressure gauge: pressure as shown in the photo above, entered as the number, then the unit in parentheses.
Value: 92 (psi)
